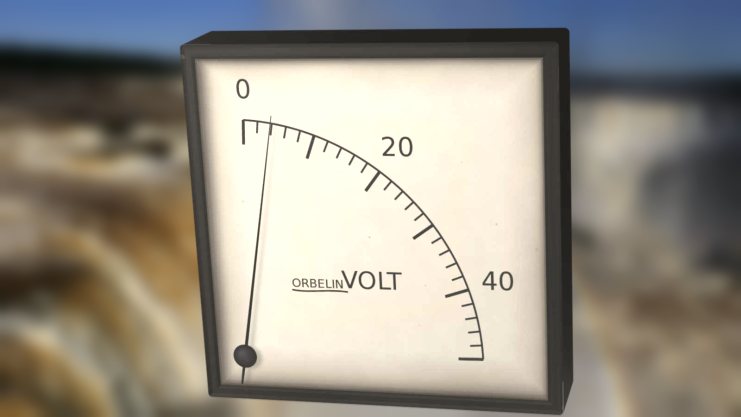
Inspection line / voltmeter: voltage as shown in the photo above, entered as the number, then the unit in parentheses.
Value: 4 (V)
